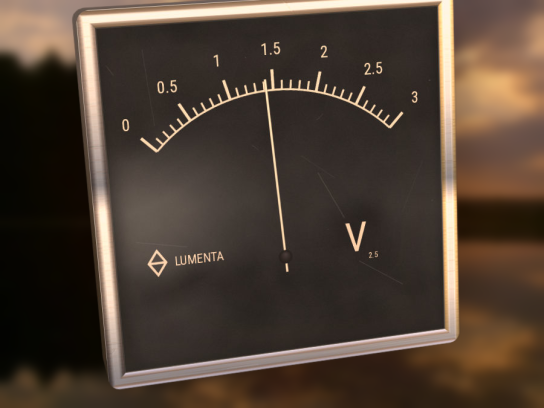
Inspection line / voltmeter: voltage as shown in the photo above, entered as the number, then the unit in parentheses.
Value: 1.4 (V)
